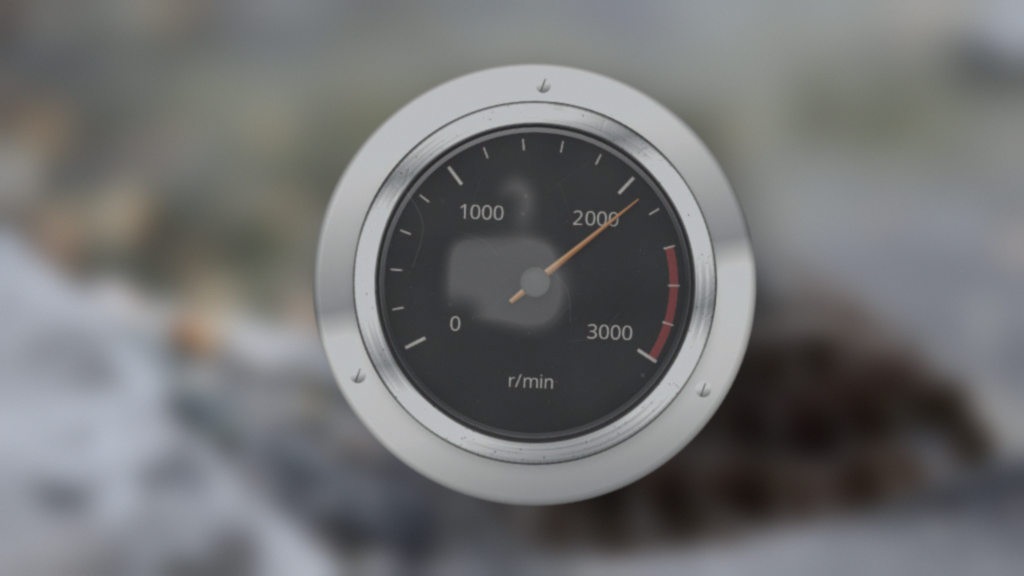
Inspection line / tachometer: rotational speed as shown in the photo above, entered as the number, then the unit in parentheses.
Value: 2100 (rpm)
